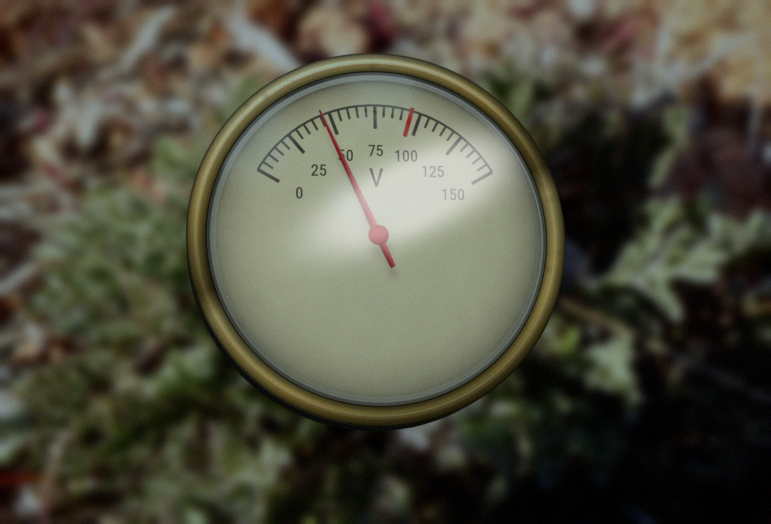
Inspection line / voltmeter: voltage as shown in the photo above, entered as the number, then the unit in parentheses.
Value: 45 (V)
